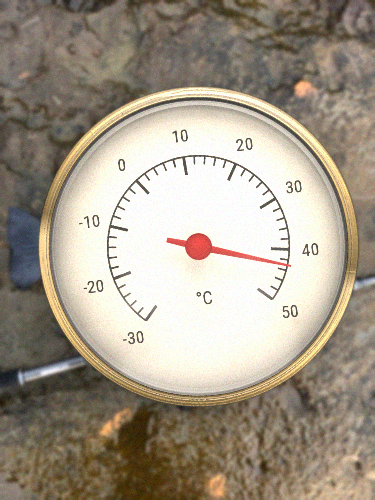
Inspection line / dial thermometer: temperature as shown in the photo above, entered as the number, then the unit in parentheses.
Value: 43 (°C)
